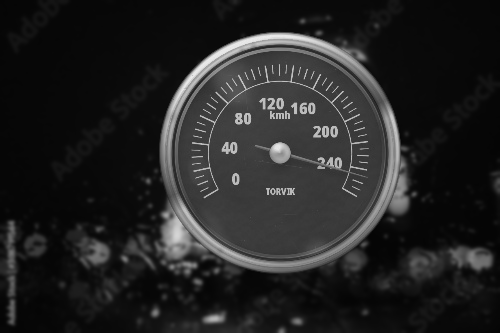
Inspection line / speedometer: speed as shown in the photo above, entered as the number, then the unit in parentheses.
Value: 245 (km/h)
